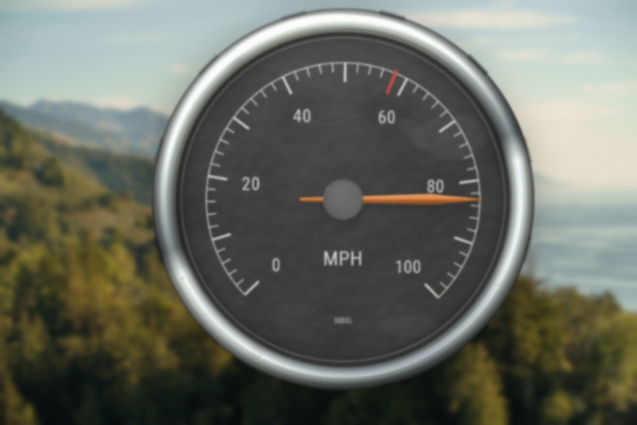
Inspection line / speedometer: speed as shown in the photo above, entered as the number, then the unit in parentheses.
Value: 83 (mph)
